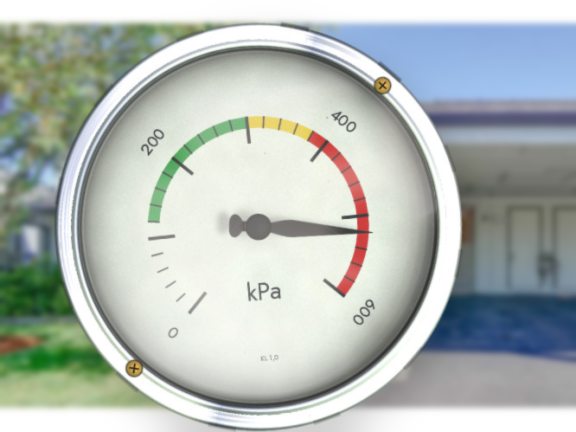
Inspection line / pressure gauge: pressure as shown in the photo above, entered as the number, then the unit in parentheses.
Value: 520 (kPa)
